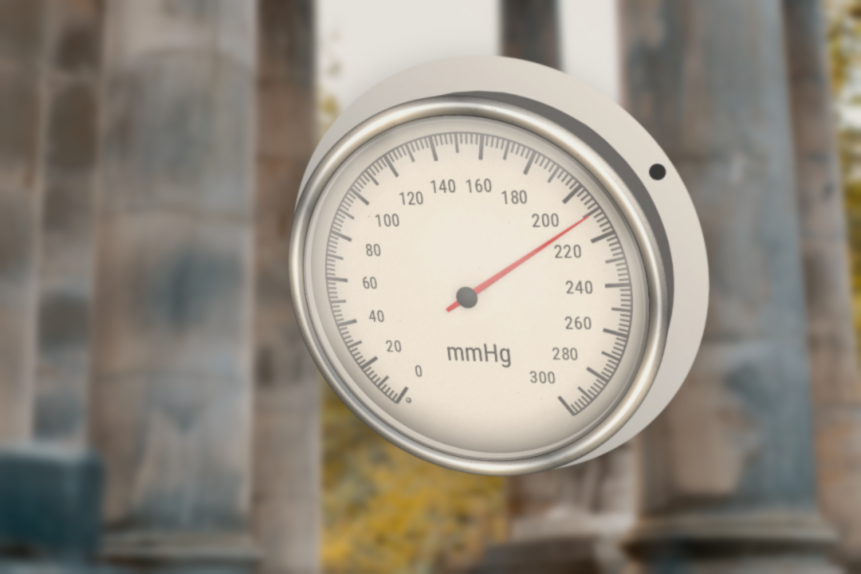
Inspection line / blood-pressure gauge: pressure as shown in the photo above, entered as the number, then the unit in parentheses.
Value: 210 (mmHg)
